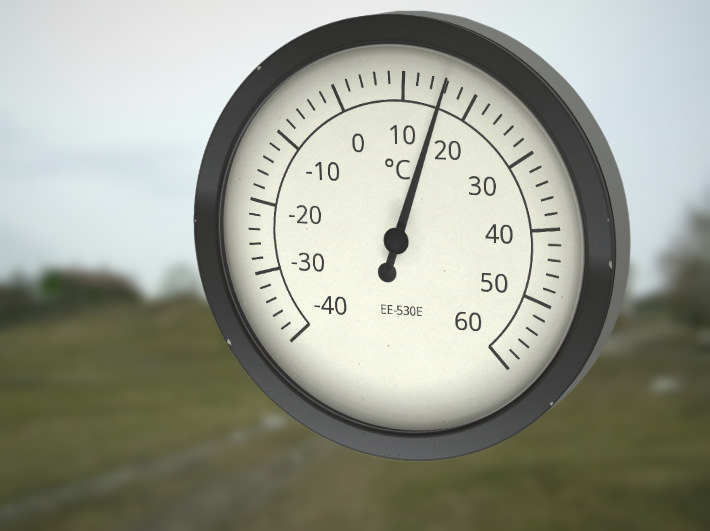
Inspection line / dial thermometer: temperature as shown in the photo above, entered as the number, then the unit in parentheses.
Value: 16 (°C)
